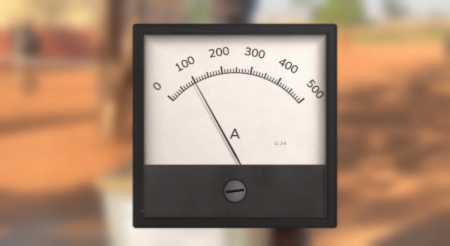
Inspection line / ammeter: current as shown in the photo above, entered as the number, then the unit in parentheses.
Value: 100 (A)
